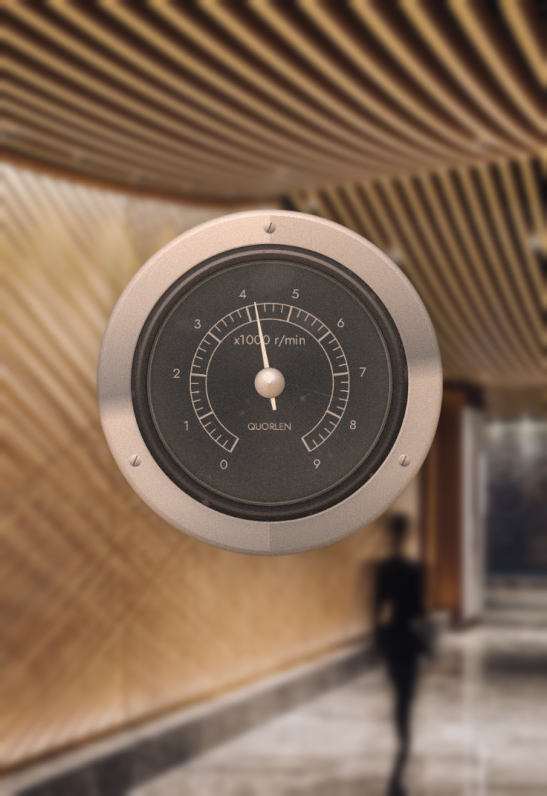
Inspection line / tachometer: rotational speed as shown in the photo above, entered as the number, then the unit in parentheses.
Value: 4200 (rpm)
